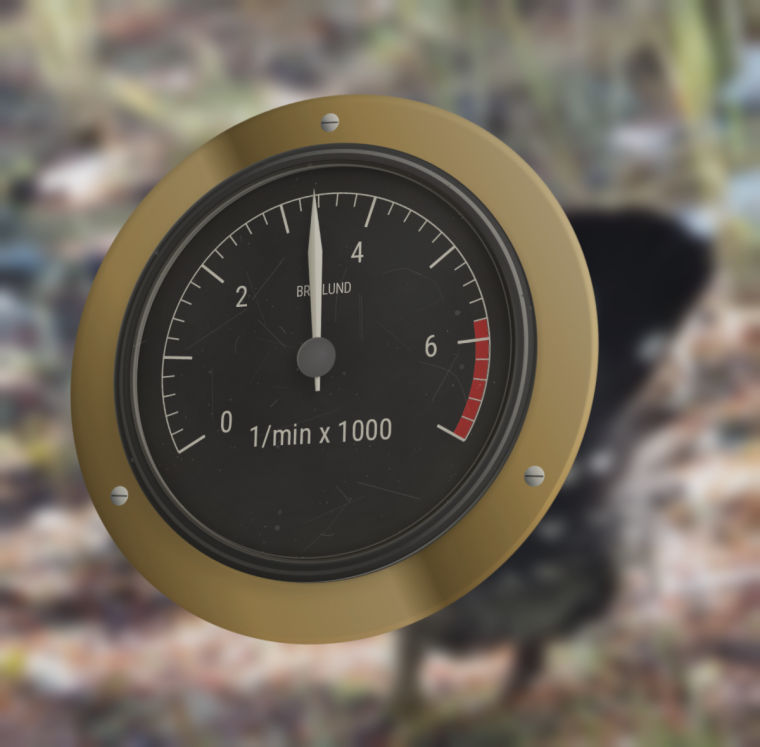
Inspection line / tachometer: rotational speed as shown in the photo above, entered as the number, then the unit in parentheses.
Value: 3400 (rpm)
